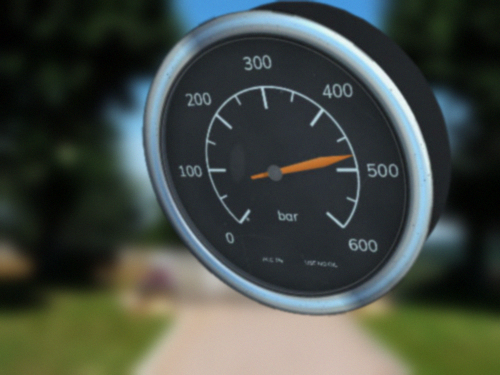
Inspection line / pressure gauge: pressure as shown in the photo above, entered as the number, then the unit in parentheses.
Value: 475 (bar)
